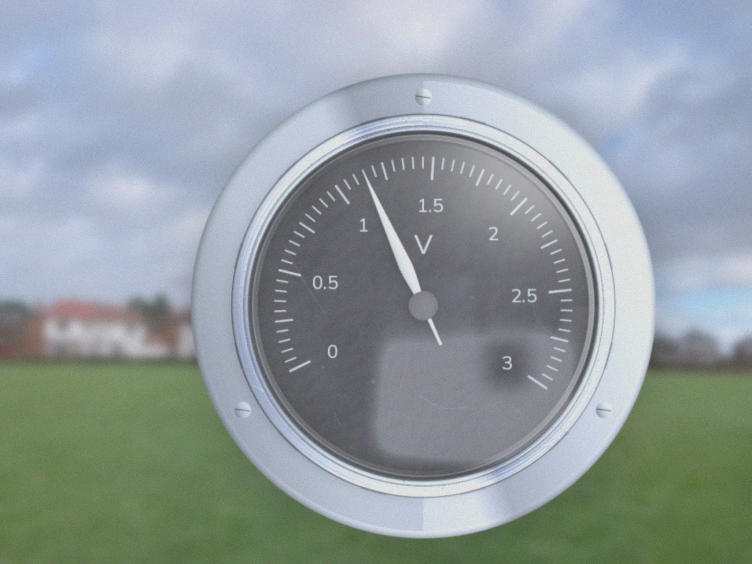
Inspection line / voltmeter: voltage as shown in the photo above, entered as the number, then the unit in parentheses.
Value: 1.15 (V)
